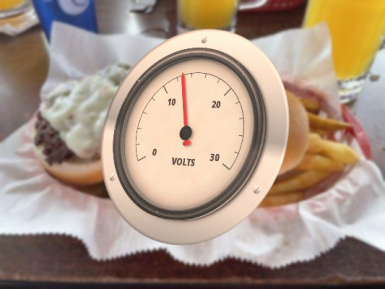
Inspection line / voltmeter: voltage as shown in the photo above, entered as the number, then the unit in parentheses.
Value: 13 (V)
